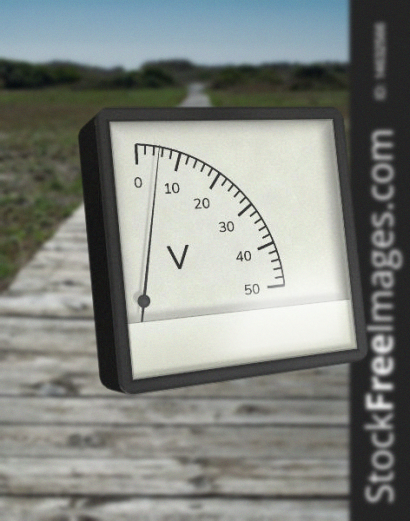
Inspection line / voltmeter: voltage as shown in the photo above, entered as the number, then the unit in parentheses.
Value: 5 (V)
